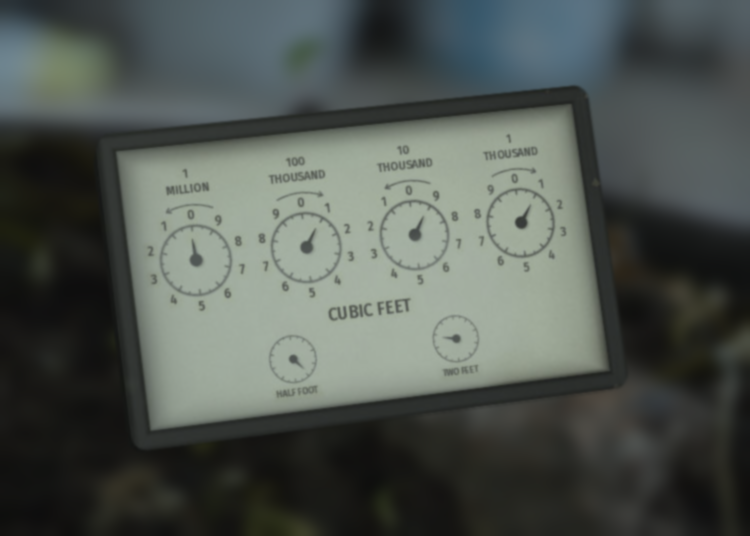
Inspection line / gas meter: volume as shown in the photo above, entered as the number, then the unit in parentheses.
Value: 9100 (ft³)
